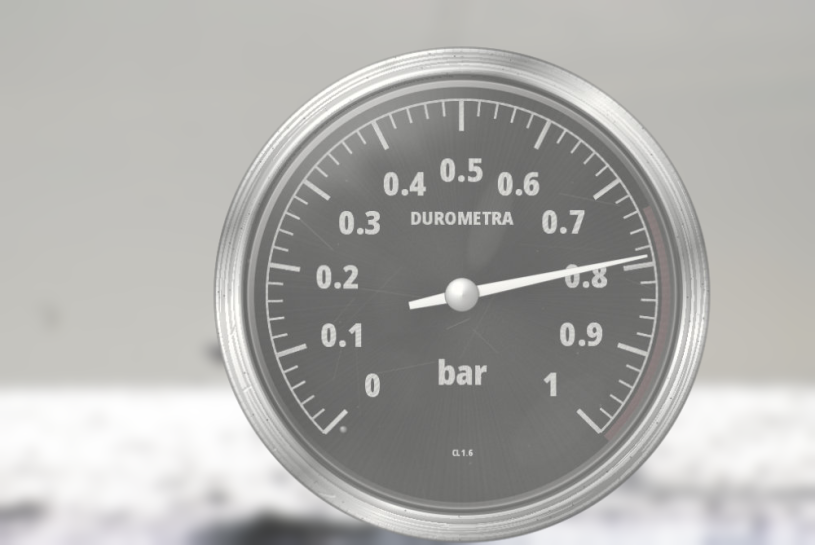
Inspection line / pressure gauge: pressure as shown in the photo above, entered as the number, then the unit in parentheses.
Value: 0.79 (bar)
